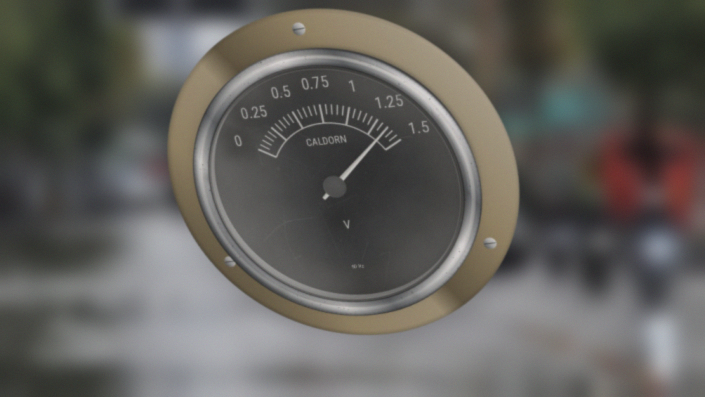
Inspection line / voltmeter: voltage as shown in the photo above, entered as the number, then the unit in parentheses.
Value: 1.35 (V)
